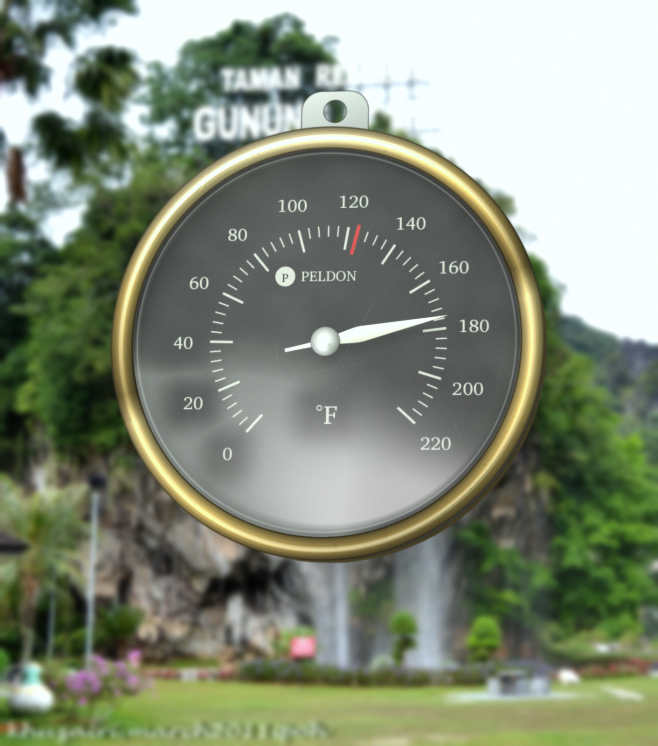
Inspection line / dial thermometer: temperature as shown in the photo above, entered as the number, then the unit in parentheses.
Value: 176 (°F)
